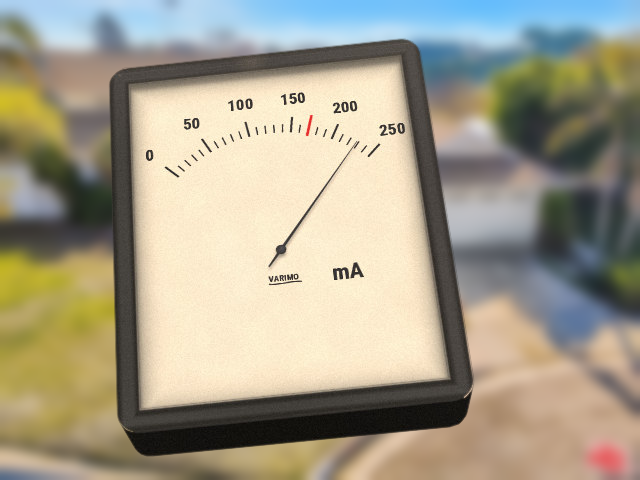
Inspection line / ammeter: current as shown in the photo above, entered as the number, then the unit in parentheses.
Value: 230 (mA)
